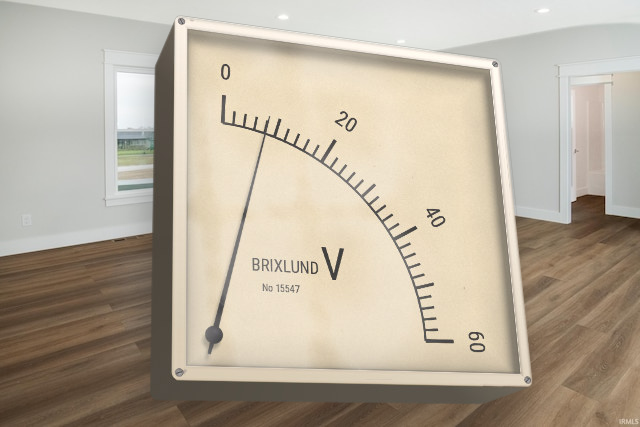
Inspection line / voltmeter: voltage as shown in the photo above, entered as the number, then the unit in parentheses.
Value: 8 (V)
